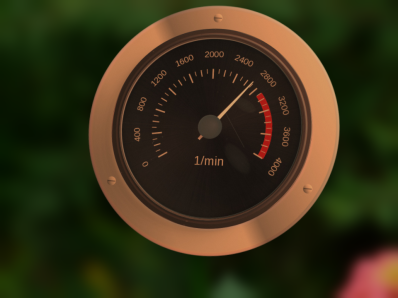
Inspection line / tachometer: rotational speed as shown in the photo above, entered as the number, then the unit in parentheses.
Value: 2700 (rpm)
